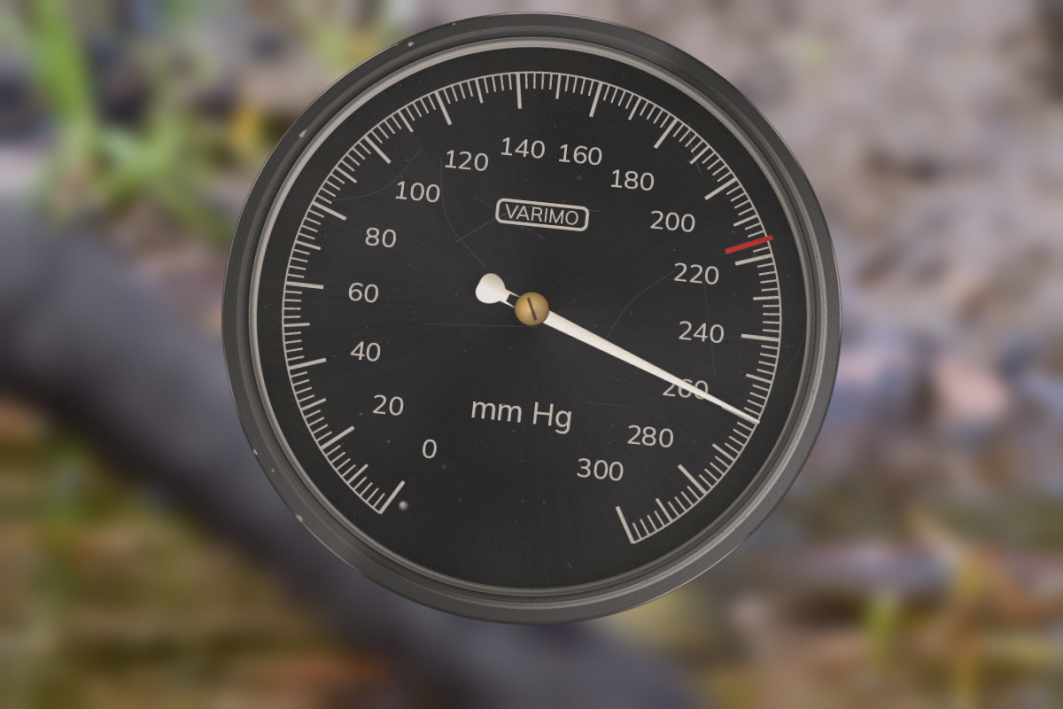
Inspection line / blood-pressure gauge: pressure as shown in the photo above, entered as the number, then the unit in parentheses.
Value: 260 (mmHg)
